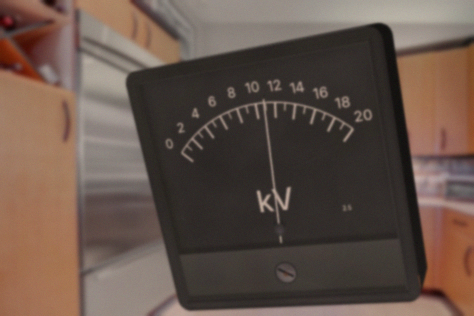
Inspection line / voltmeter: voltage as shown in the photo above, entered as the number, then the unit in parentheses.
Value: 11 (kV)
